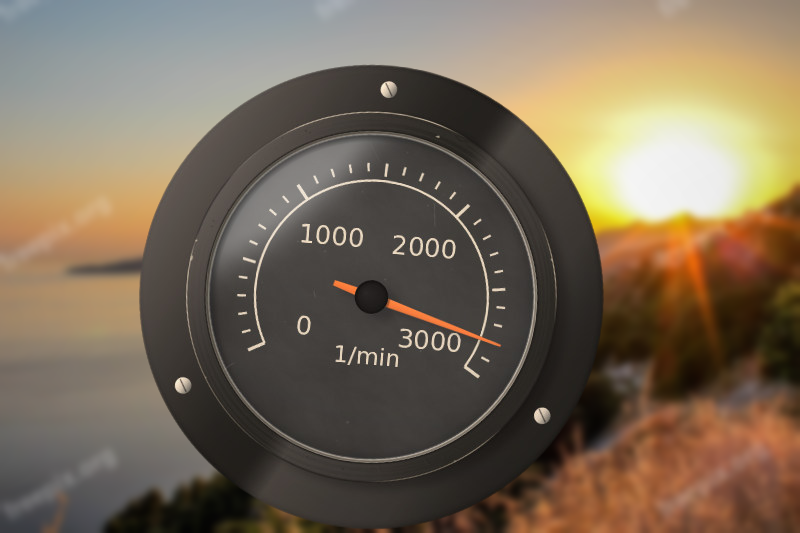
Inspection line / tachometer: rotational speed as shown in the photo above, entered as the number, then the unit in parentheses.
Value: 2800 (rpm)
